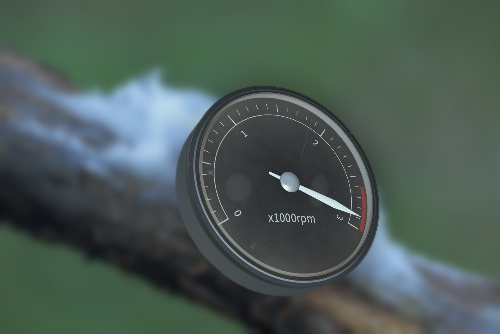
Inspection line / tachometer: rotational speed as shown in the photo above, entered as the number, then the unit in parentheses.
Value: 2900 (rpm)
